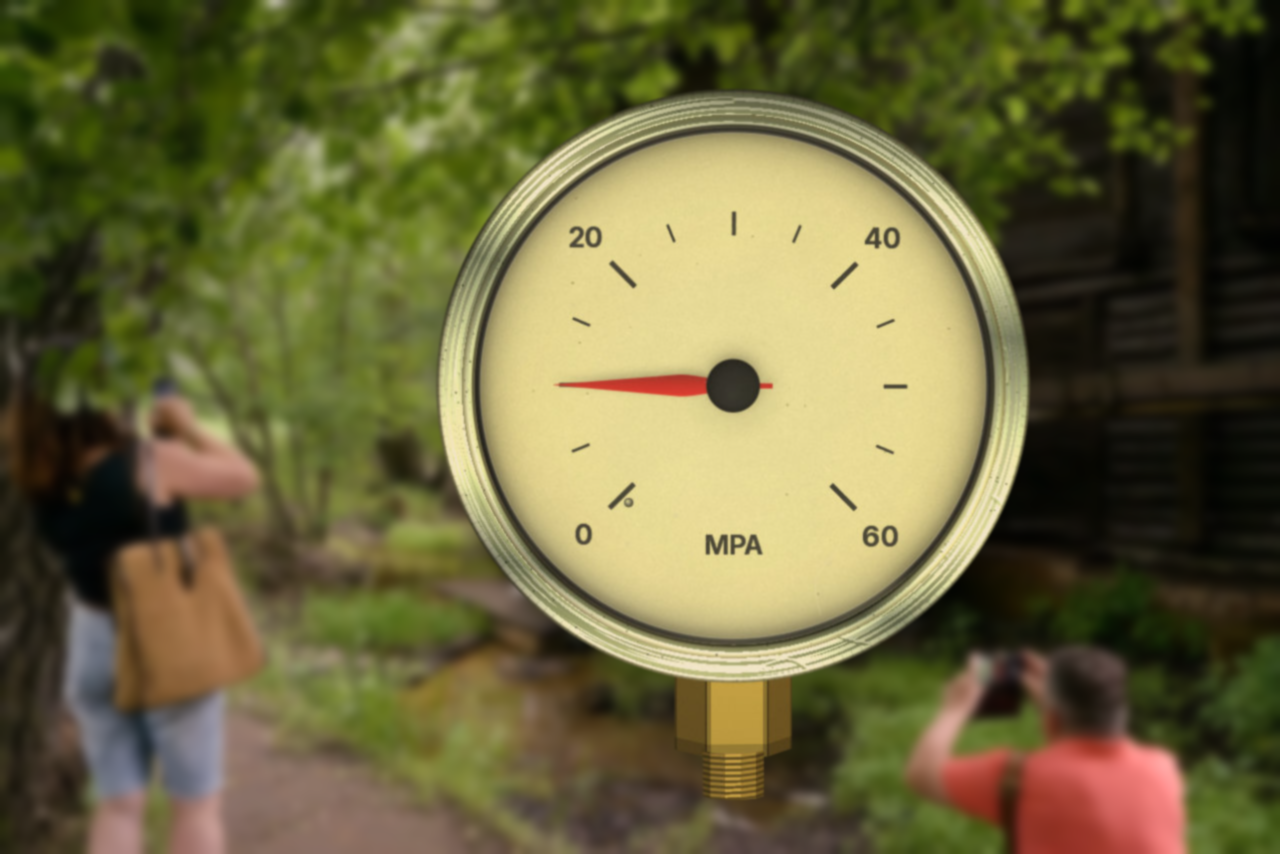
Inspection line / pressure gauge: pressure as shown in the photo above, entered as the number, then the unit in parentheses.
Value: 10 (MPa)
